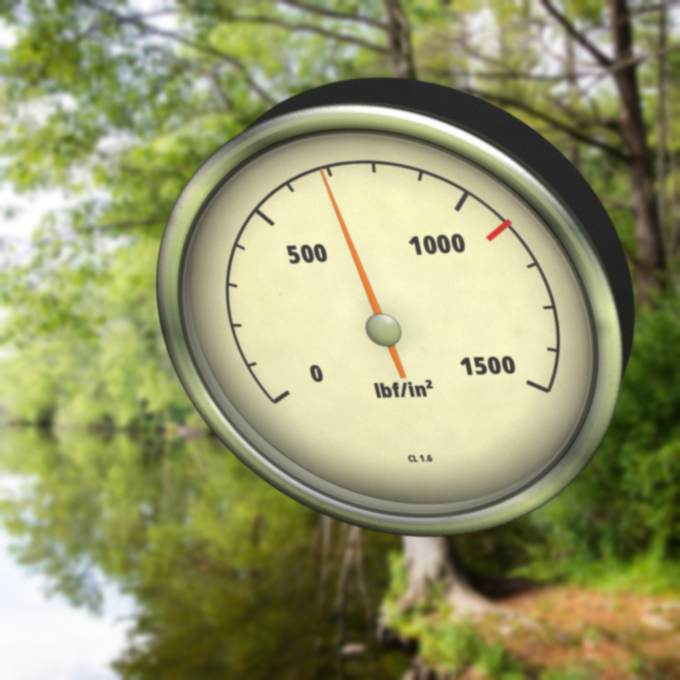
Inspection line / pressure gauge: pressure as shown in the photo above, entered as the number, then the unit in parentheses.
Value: 700 (psi)
